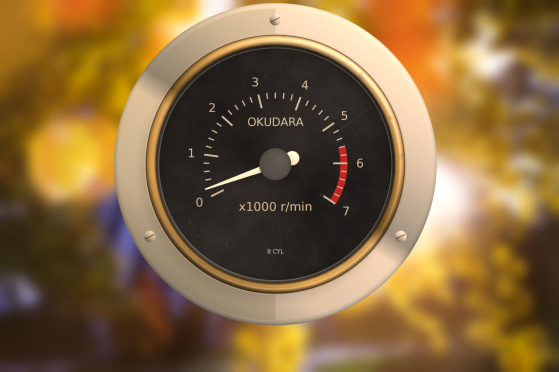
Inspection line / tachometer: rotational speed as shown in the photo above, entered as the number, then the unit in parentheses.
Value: 200 (rpm)
